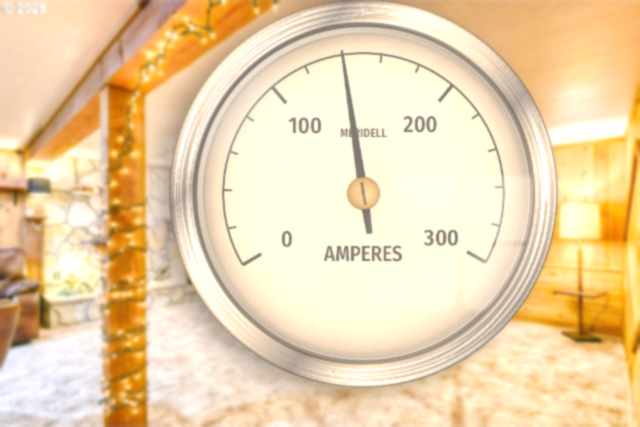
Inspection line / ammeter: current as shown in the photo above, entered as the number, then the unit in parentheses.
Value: 140 (A)
